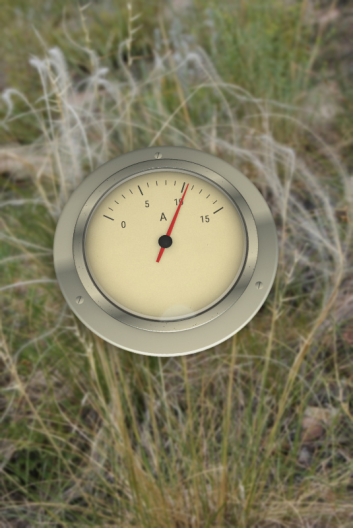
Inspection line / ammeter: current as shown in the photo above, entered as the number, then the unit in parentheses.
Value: 10.5 (A)
